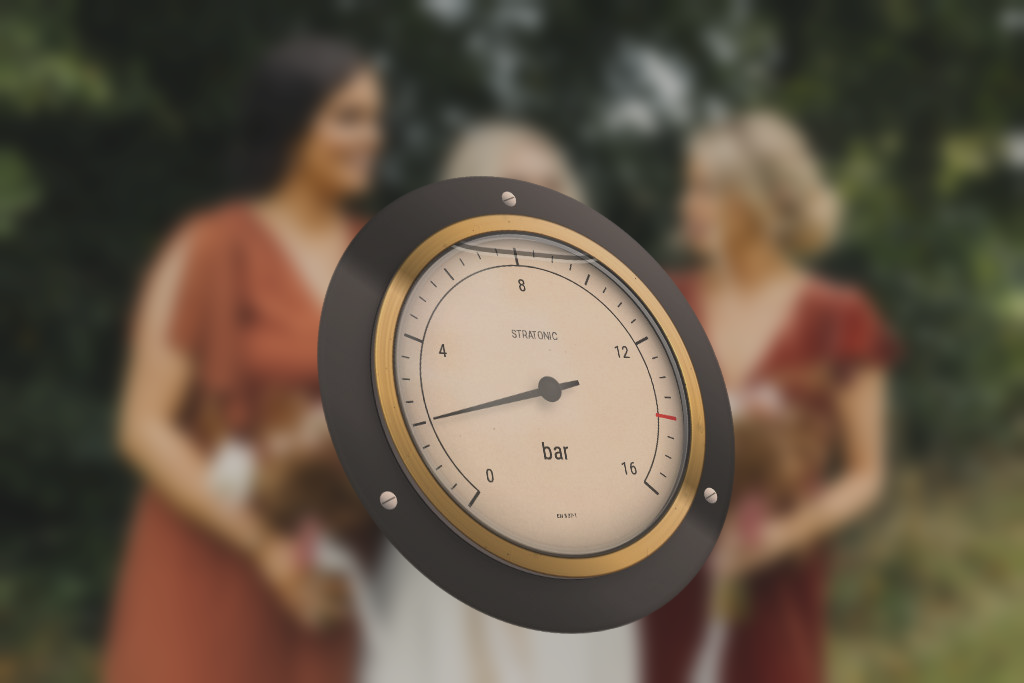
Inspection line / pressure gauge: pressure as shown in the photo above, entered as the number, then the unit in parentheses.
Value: 2 (bar)
